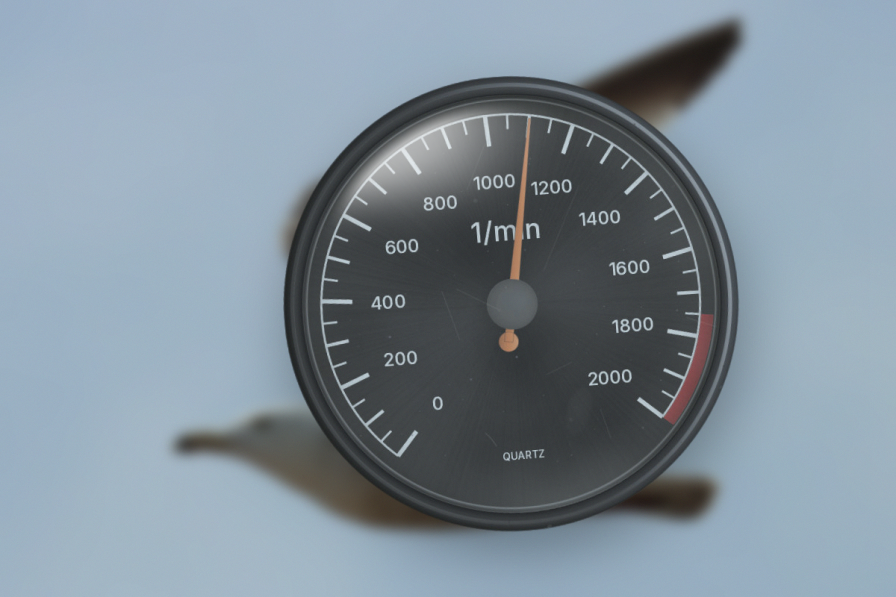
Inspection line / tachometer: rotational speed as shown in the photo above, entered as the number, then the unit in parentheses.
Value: 1100 (rpm)
